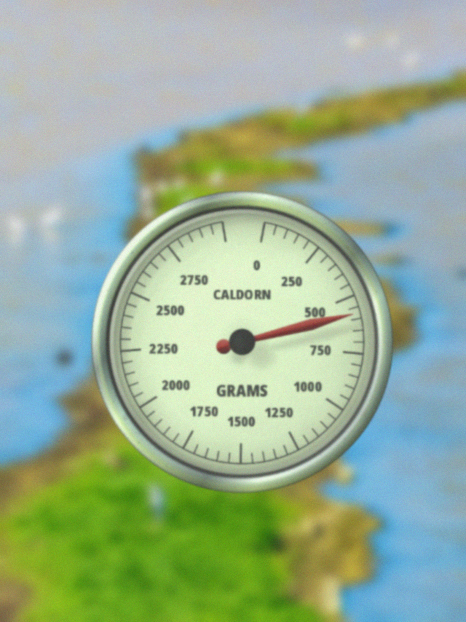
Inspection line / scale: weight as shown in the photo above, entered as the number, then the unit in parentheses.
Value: 575 (g)
